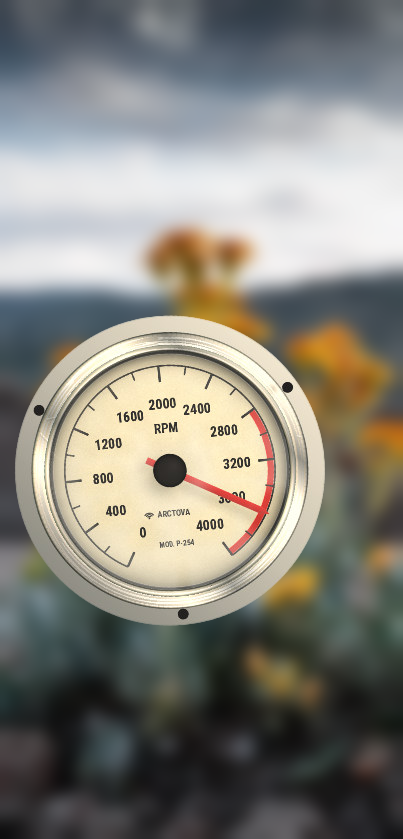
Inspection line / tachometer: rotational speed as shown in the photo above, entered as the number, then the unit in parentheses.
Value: 3600 (rpm)
